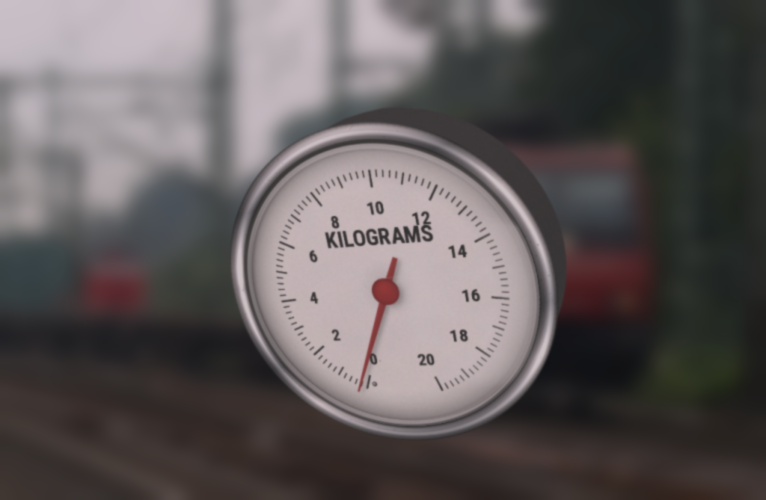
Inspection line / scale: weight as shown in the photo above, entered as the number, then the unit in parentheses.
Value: 0.2 (kg)
